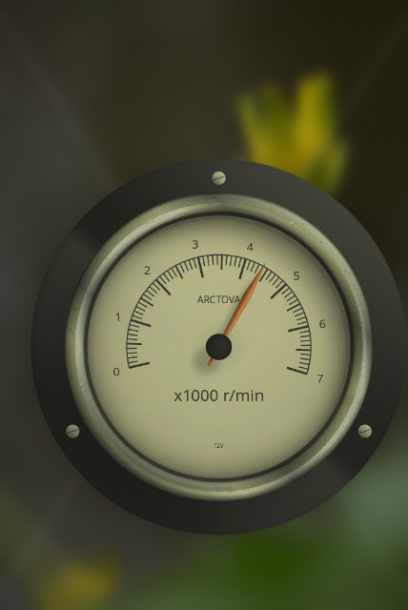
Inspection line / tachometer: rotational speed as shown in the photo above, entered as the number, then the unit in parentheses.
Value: 4400 (rpm)
